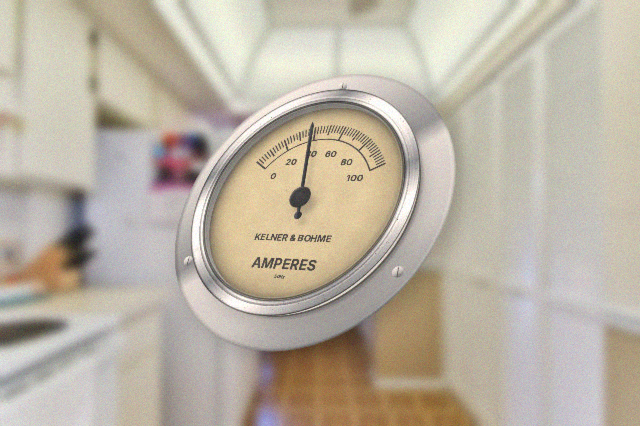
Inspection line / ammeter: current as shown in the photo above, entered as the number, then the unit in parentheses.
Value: 40 (A)
